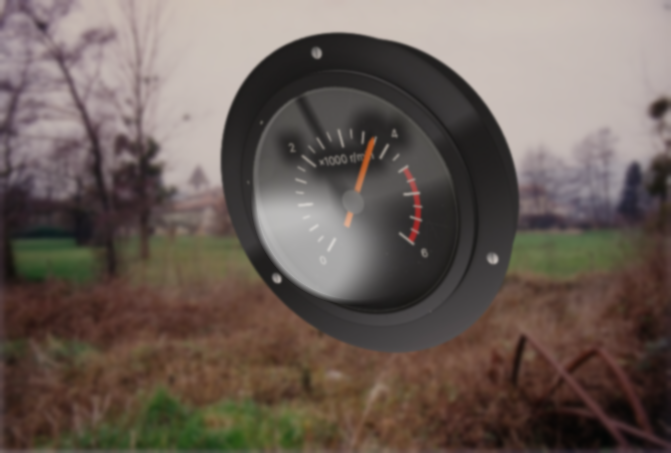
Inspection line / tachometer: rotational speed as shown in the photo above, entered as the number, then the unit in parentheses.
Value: 3750 (rpm)
